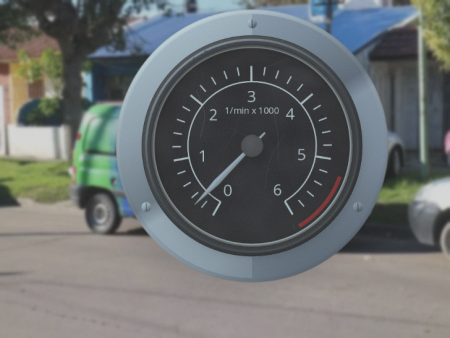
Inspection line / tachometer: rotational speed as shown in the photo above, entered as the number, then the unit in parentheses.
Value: 300 (rpm)
